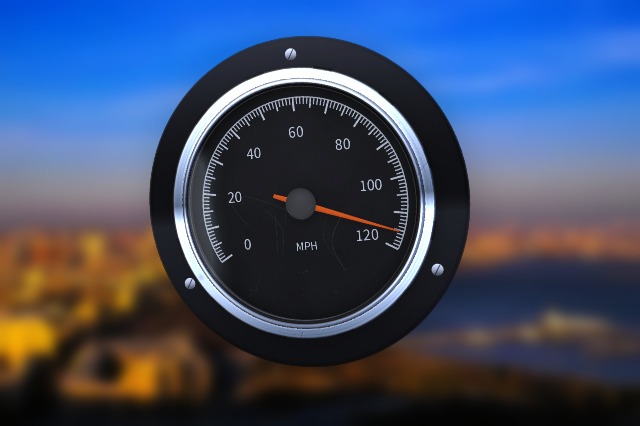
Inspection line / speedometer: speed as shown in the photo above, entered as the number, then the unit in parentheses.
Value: 115 (mph)
